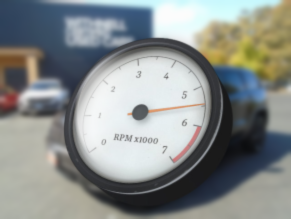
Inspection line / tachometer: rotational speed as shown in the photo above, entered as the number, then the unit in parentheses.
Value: 5500 (rpm)
